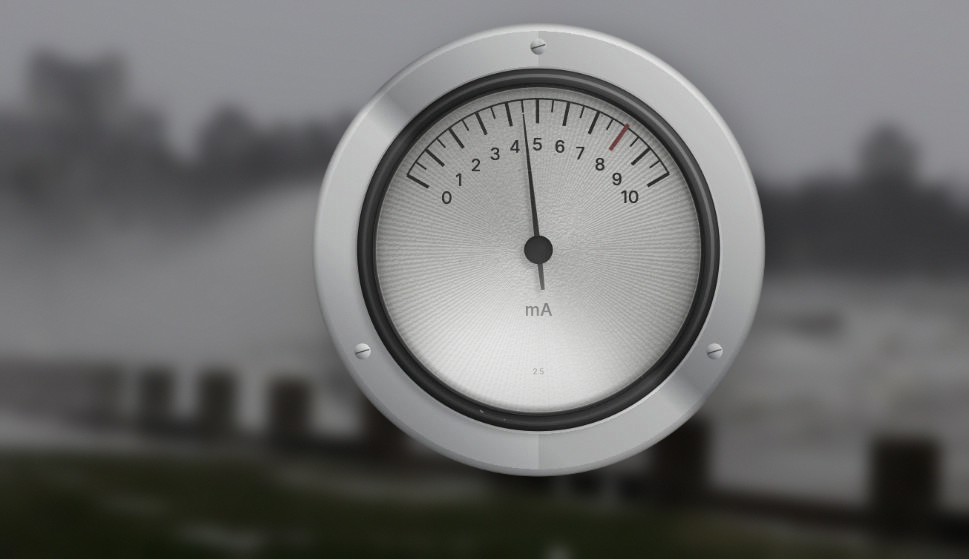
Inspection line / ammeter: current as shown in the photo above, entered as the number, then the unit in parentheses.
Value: 4.5 (mA)
